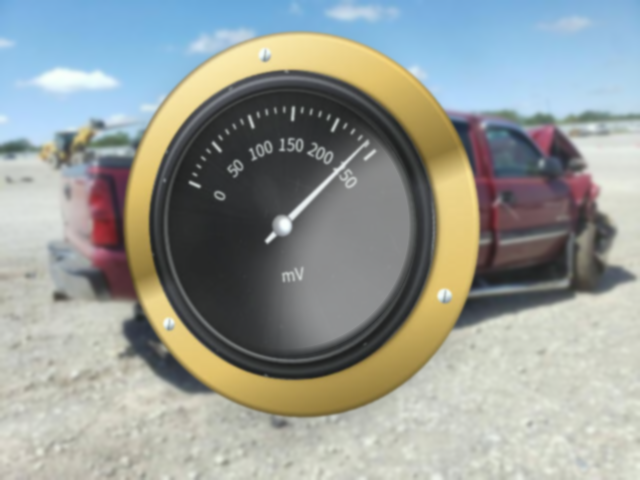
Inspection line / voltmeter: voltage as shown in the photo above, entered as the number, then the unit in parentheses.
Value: 240 (mV)
